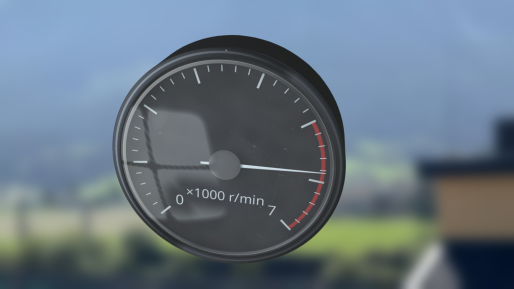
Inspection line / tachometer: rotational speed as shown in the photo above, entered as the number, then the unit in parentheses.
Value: 5800 (rpm)
